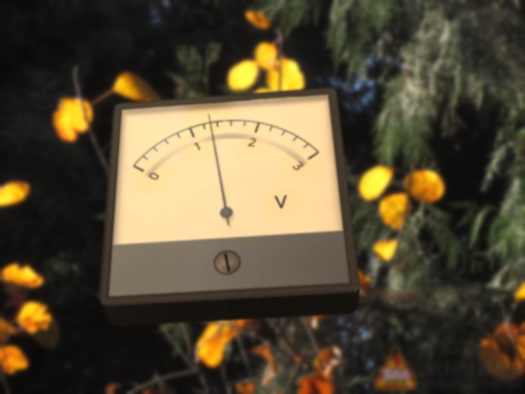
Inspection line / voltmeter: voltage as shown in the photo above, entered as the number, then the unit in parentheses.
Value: 1.3 (V)
